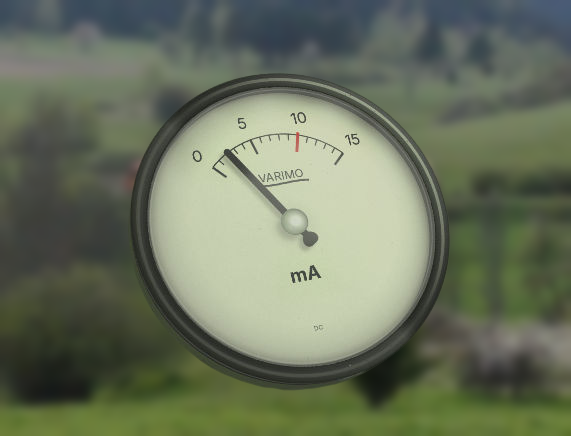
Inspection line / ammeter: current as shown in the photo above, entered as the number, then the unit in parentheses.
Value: 2 (mA)
